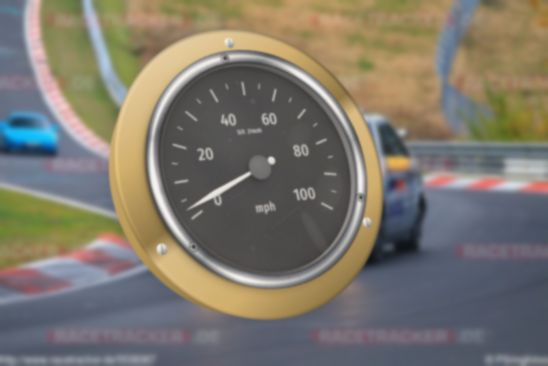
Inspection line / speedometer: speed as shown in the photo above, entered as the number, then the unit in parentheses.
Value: 2.5 (mph)
